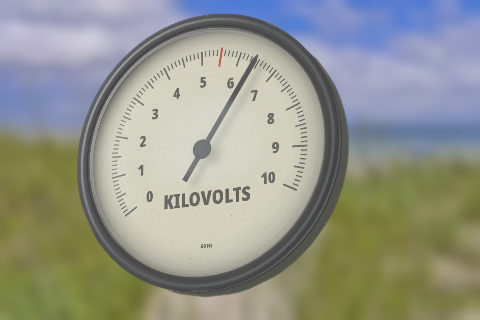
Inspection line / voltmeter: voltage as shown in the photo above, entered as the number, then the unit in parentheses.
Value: 6.5 (kV)
